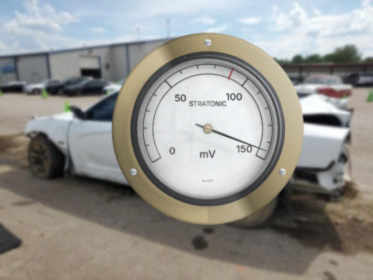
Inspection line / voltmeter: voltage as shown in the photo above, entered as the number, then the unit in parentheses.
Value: 145 (mV)
